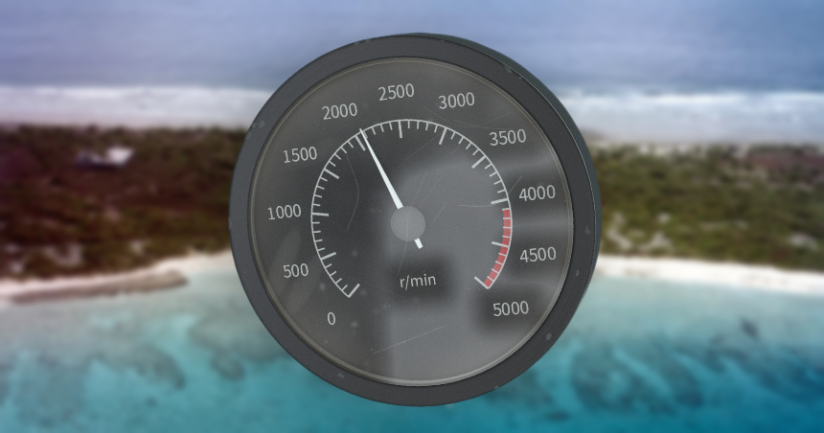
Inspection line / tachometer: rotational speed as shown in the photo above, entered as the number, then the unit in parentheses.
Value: 2100 (rpm)
